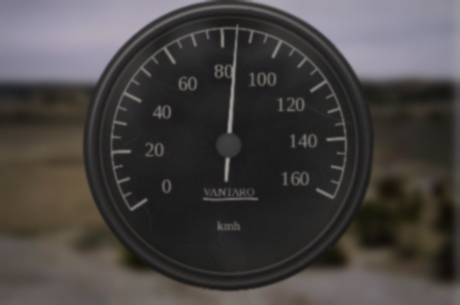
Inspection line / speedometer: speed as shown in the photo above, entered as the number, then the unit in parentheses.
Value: 85 (km/h)
